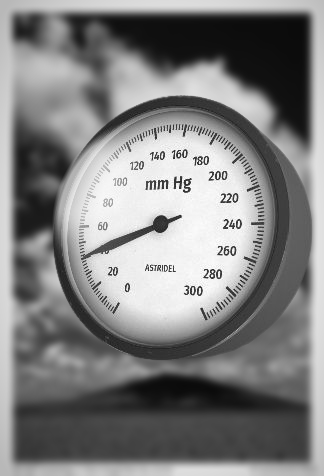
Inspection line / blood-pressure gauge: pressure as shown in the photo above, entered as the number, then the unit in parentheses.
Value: 40 (mmHg)
